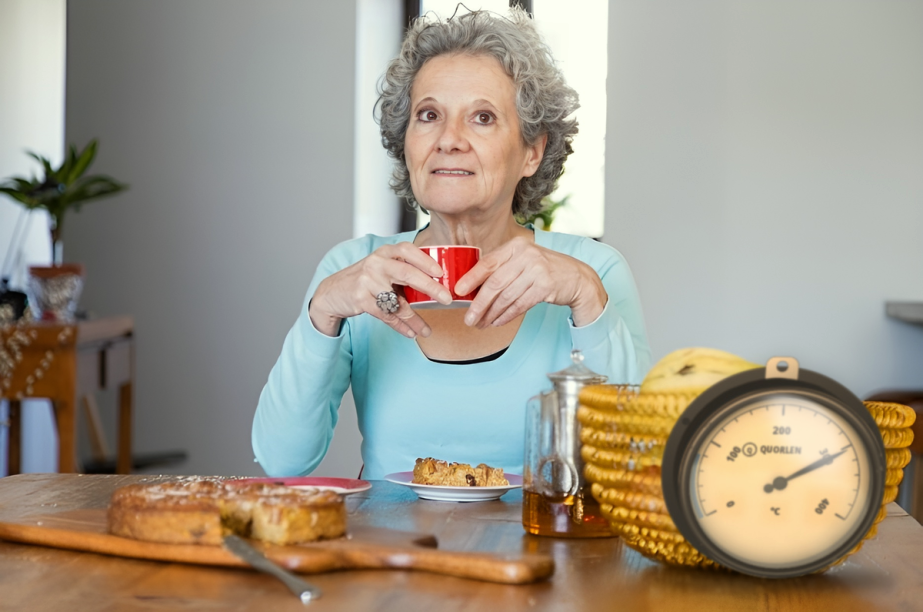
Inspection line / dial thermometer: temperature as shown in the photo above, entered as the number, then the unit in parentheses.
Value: 300 (°C)
